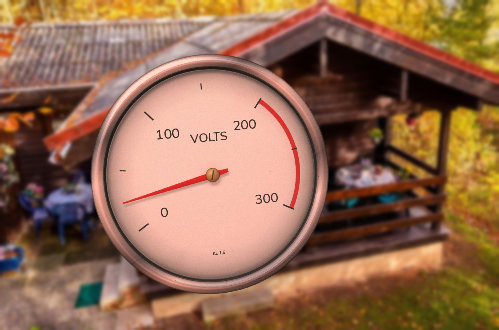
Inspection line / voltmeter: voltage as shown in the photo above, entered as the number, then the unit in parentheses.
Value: 25 (V)
